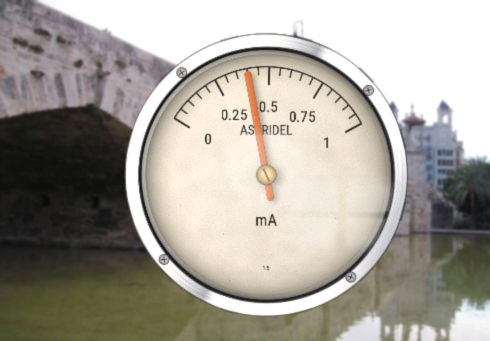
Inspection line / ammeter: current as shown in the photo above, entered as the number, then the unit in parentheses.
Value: 0.4 (mA)
